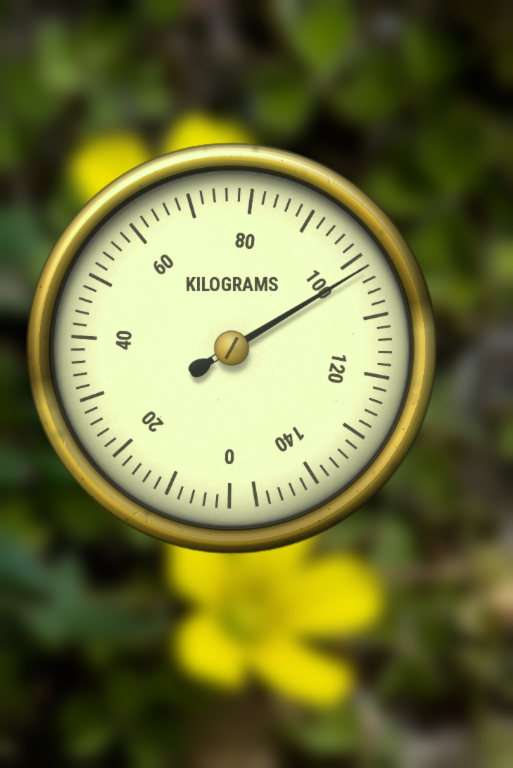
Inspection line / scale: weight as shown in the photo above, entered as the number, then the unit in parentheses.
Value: 102 (kg)
